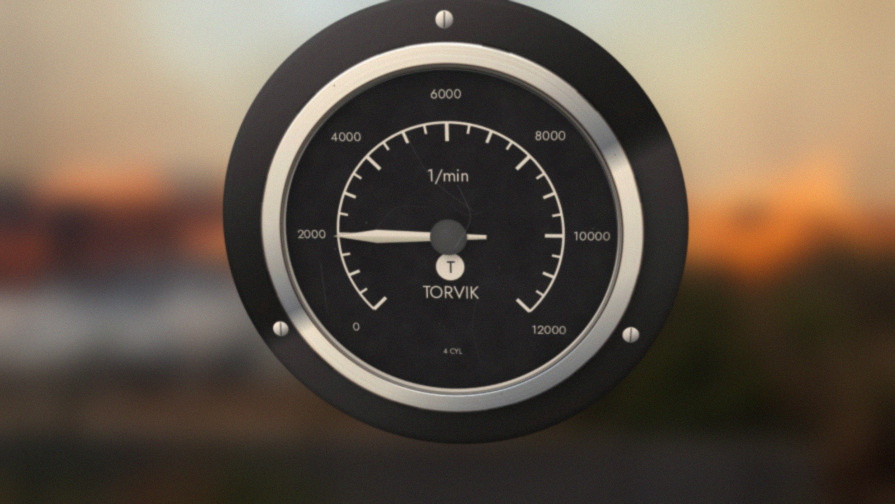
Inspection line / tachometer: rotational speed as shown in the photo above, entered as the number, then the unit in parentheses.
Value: 2000 (rpm)
